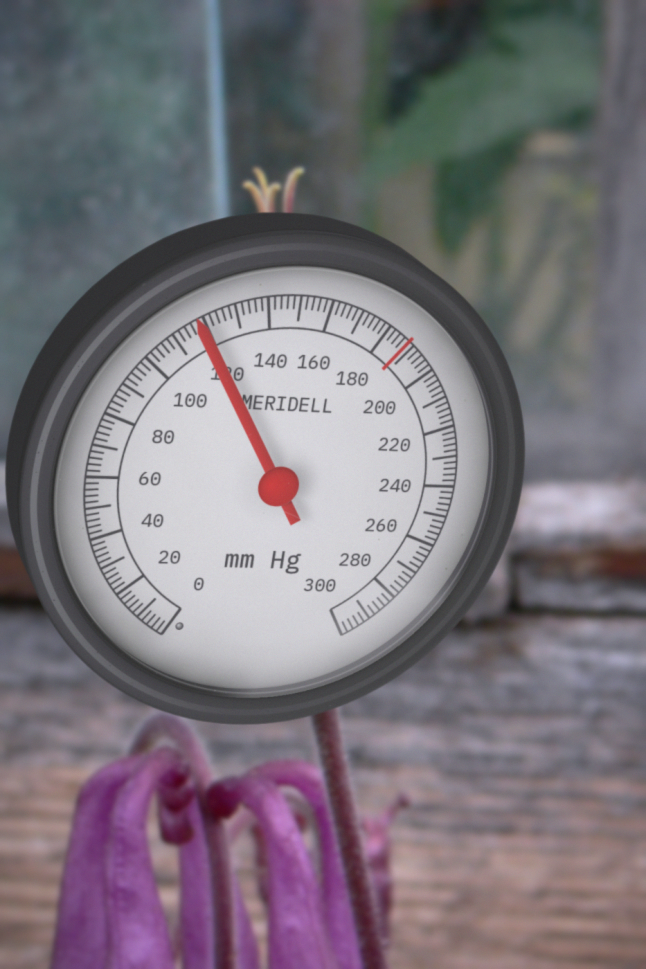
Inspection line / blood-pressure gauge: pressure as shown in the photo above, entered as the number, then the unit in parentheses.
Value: 118 (mmHg)
